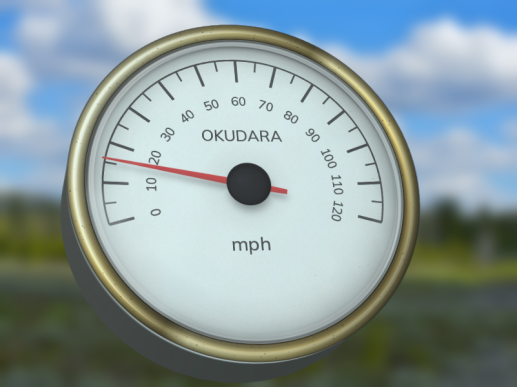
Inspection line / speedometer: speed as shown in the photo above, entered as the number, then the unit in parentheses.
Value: 15 (mph)
